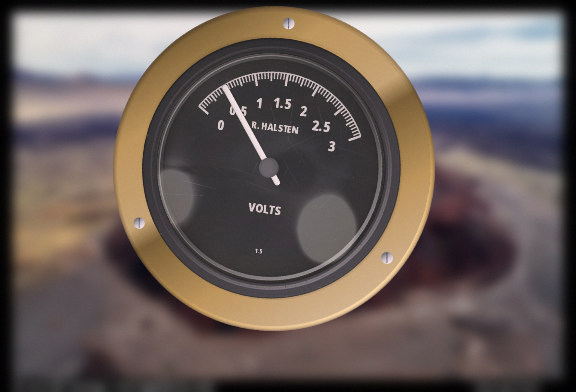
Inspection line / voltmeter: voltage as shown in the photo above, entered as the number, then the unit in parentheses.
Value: 0.5 (V)
